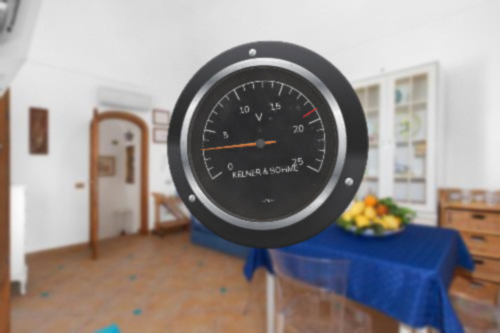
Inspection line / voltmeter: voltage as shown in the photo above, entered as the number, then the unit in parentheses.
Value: 3 (V)
